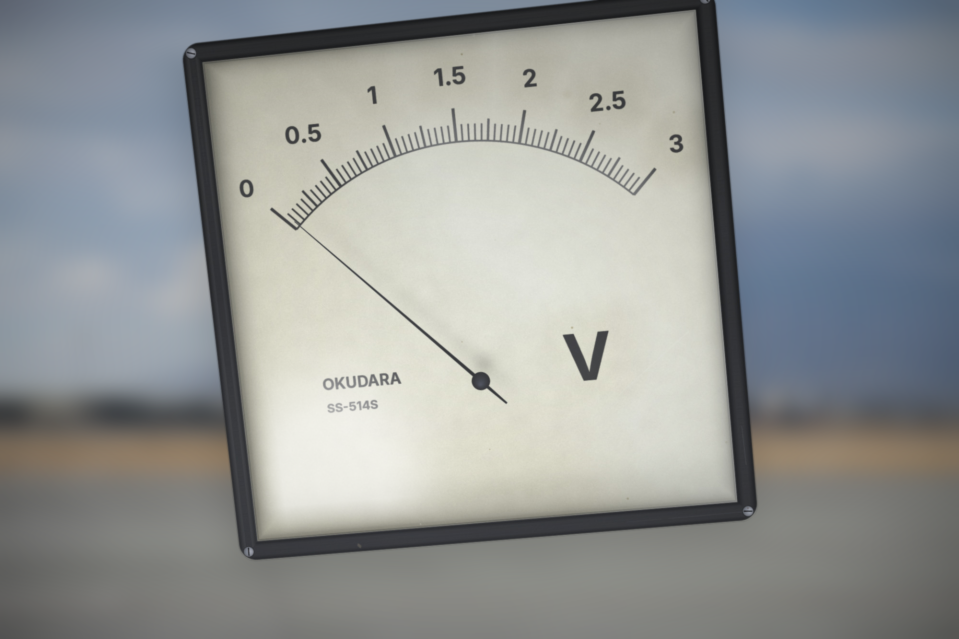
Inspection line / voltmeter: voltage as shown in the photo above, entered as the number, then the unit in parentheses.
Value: 0.05 (V)
